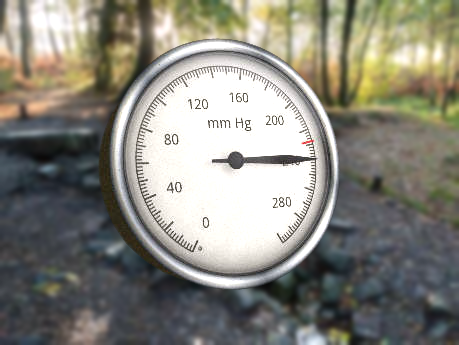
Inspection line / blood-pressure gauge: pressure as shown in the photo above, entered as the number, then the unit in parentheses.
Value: 240 (mmHg)
